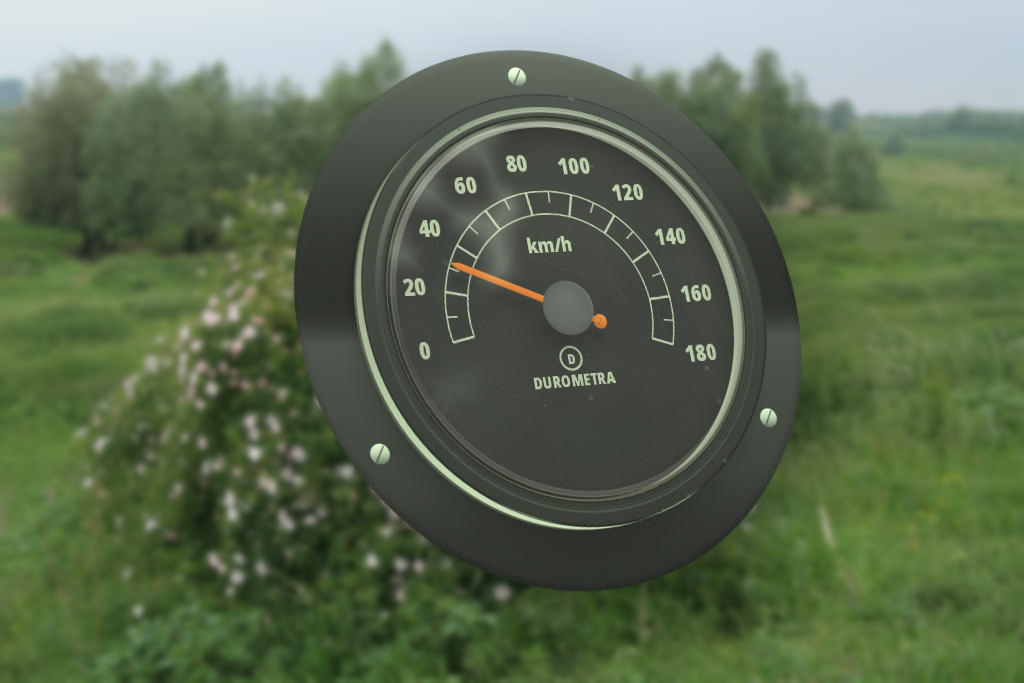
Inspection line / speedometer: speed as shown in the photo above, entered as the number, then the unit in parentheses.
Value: 30 (km/h)
